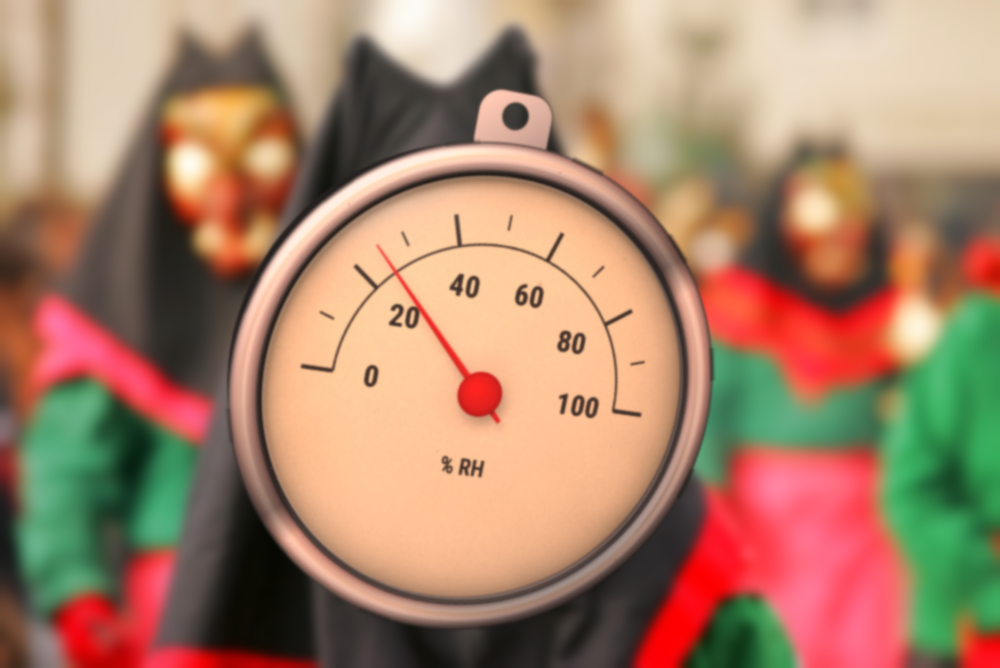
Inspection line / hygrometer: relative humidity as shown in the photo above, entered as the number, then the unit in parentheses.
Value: 25 (%)
